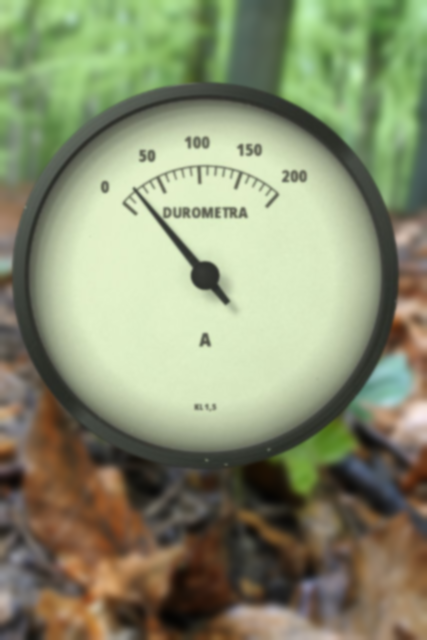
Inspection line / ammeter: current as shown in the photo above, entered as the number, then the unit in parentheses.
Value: 20 (A)
